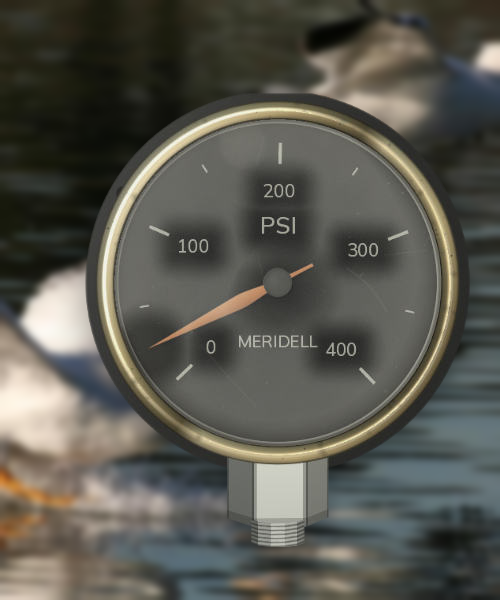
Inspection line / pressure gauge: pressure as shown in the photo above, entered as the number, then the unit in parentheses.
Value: 25 (psi)
